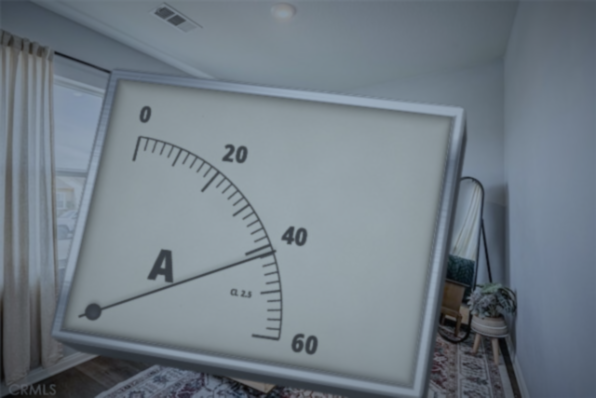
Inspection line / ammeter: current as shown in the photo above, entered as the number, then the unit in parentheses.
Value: 42 (A)
